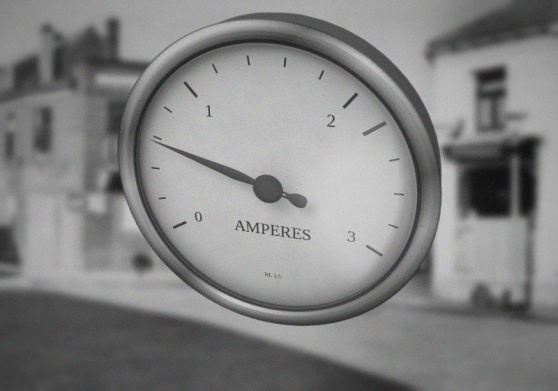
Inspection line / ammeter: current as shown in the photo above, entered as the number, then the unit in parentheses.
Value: 0.6 (A)
